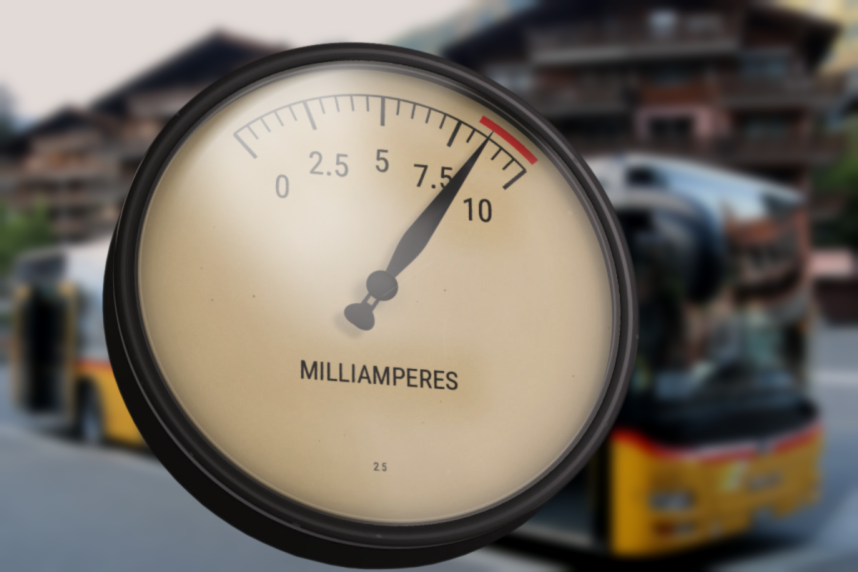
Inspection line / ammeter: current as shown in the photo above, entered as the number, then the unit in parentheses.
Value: 8.5 (mA)
